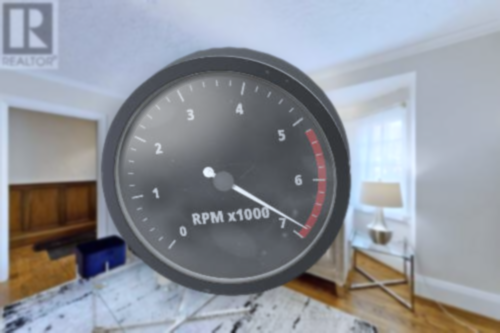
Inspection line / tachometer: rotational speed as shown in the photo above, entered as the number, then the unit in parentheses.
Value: 6800 (rpm)
